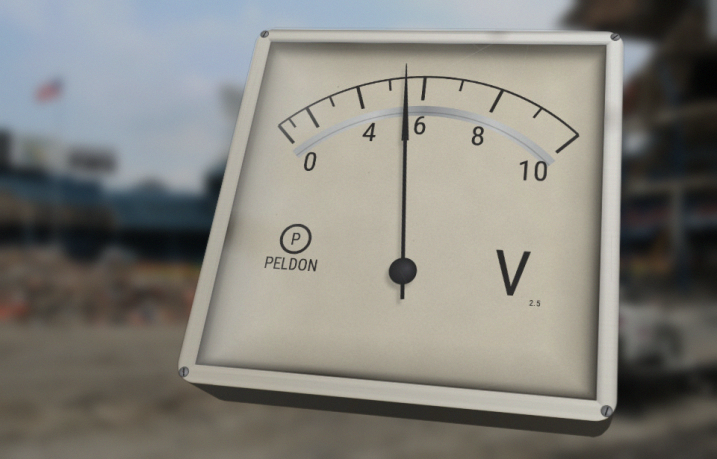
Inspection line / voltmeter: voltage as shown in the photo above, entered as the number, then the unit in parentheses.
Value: 5.5 (V)
